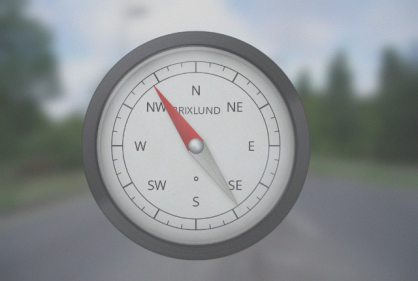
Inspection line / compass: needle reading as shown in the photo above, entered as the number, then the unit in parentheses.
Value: 325 (°)
